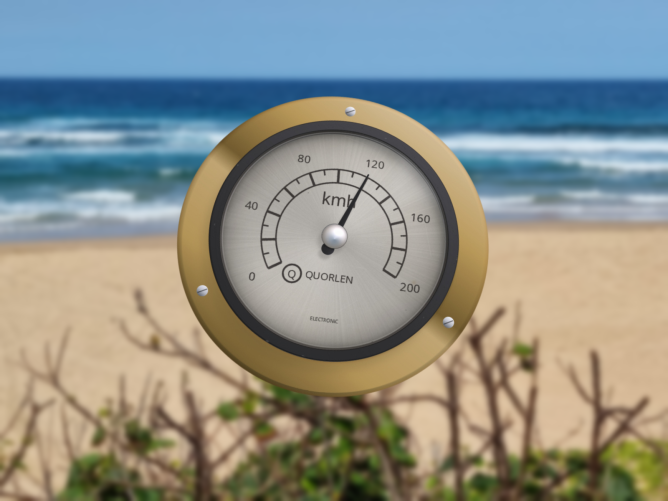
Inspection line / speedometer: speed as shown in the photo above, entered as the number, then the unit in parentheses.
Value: 120 (km/h)
